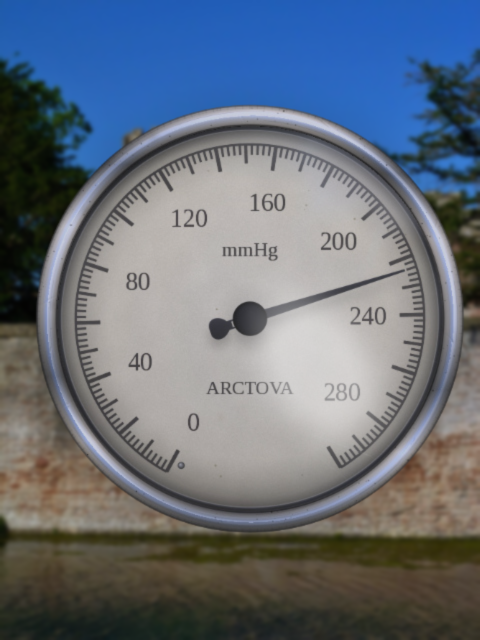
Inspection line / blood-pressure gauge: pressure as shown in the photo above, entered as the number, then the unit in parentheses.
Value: 224 (mmHg)
